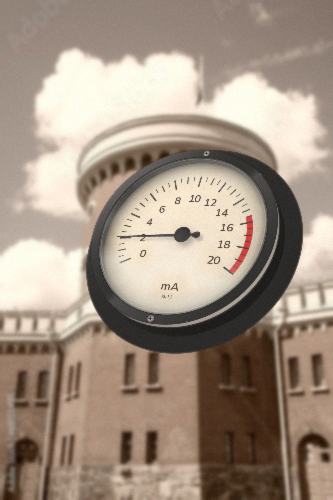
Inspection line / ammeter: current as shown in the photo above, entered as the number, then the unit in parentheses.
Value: 2 (mA)
